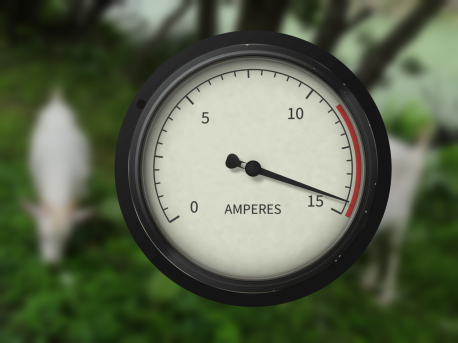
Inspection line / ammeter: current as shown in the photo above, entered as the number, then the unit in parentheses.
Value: 14.5 (A)
